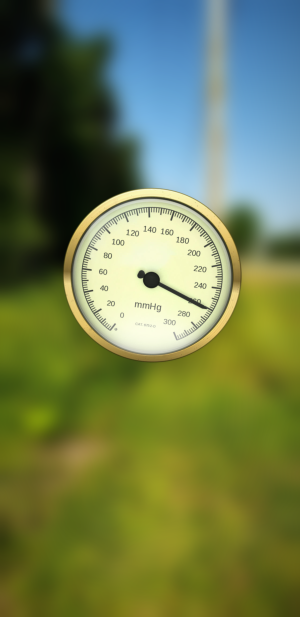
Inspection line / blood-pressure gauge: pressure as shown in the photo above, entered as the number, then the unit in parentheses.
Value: 260 (mmHg)
